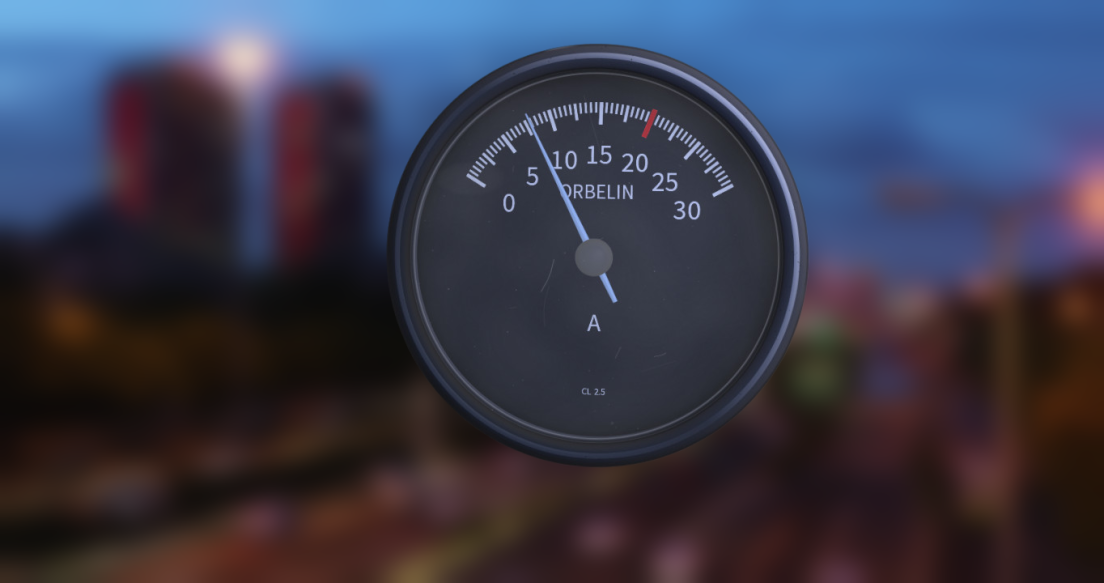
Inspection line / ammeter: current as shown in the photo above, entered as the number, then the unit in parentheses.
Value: 8 (A)
